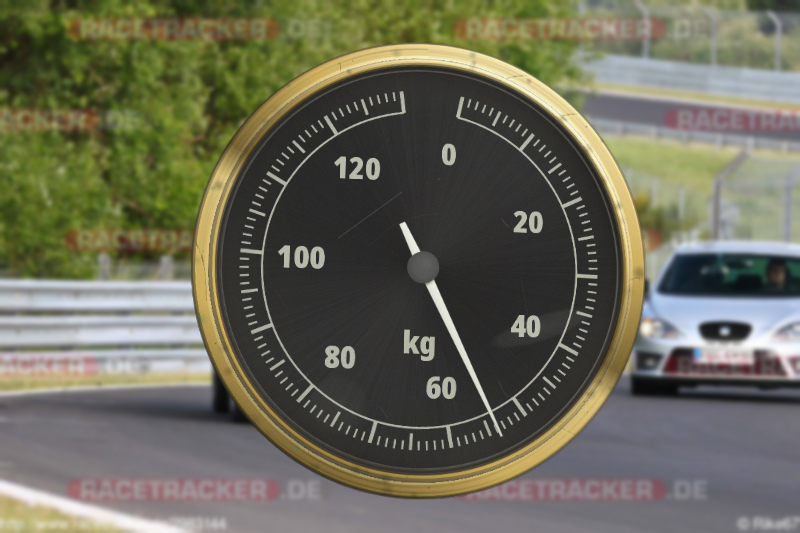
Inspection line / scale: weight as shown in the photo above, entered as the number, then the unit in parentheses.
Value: 54 (kg)
